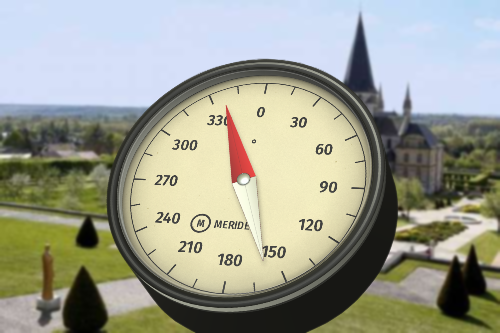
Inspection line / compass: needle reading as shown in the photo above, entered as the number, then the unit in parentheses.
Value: 337.5 (°)
